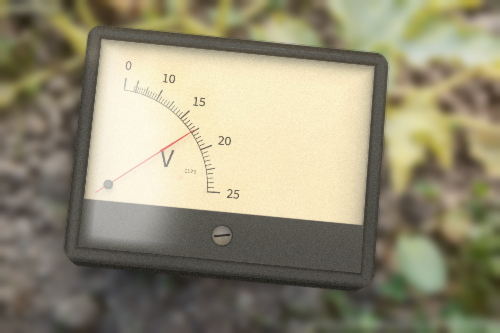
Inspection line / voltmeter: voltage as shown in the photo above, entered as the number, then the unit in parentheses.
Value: 17.5 (V)
